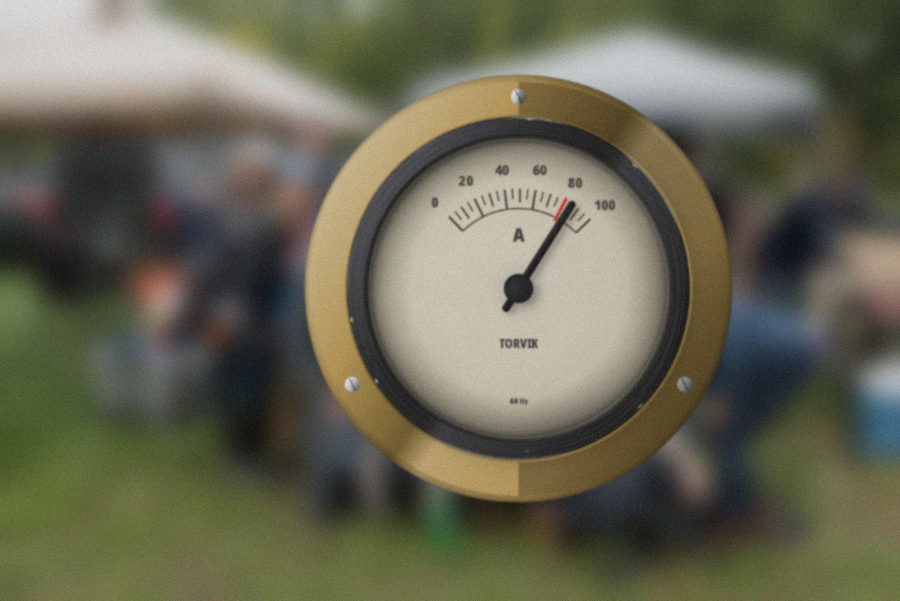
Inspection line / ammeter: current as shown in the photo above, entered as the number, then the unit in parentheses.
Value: 85 (A)
